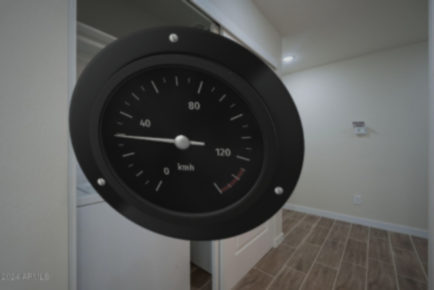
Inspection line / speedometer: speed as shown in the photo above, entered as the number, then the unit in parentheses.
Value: 30 (km/h)
